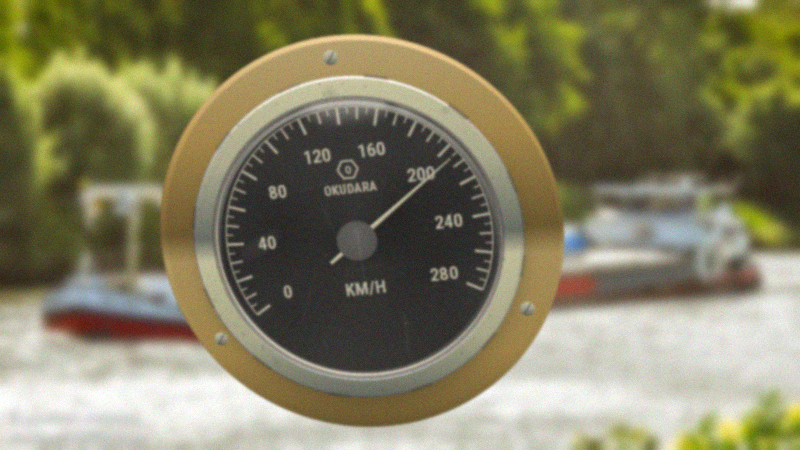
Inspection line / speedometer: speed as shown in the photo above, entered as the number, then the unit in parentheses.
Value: 205 (km/h)
